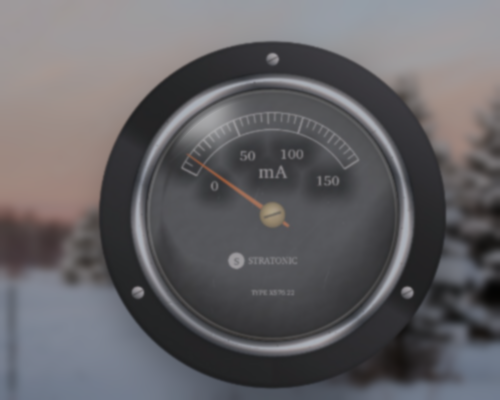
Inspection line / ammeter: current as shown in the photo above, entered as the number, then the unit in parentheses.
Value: 10 (mA)
